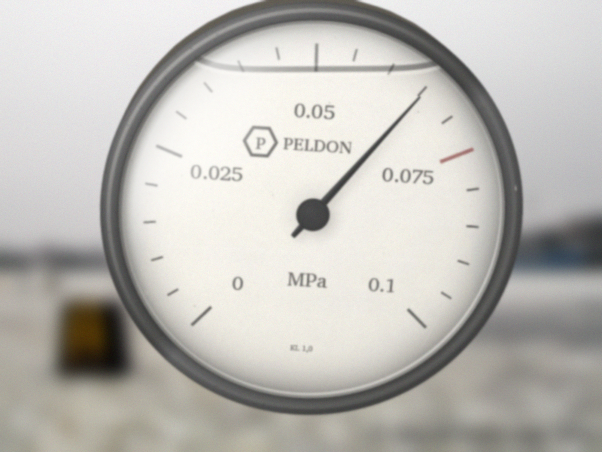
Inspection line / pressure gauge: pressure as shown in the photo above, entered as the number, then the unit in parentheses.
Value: 0.065 (MPa)
